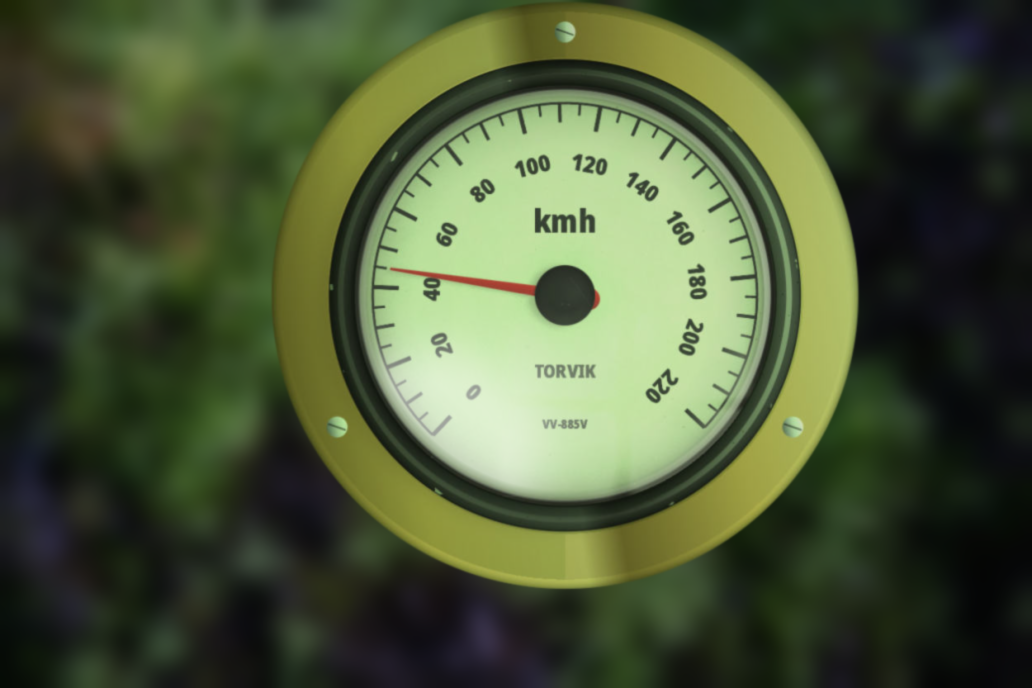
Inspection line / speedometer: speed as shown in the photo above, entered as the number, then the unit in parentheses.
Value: 45 (km/h)
